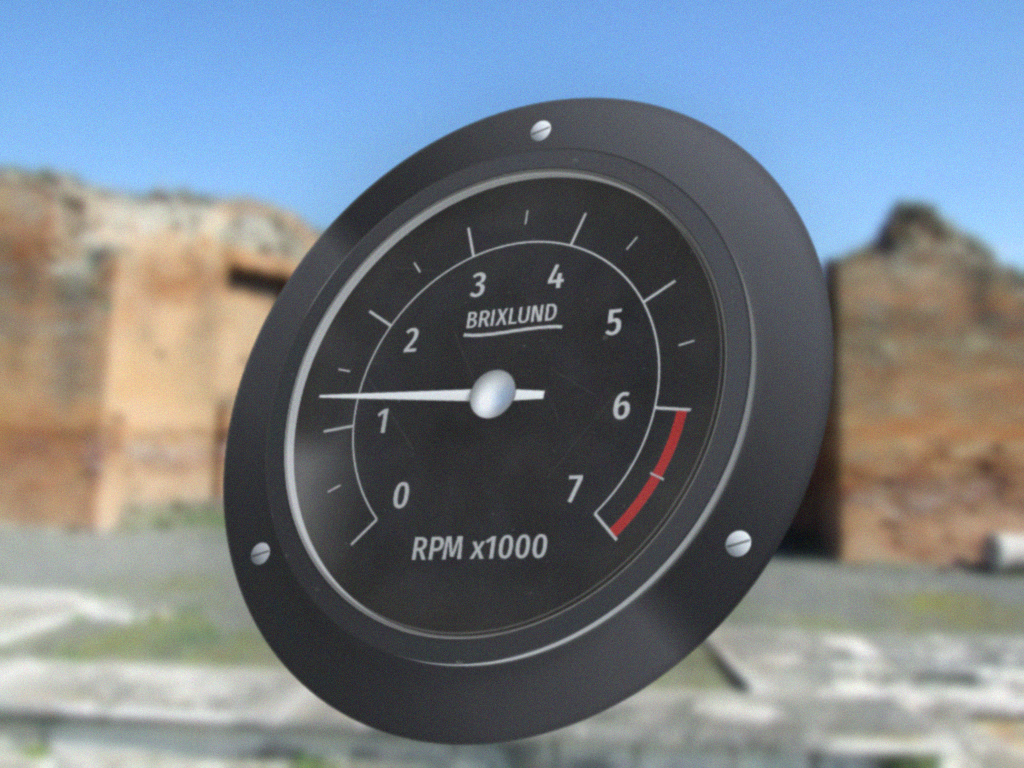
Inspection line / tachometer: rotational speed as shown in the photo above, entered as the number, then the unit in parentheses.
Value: 1250 (rpm)
